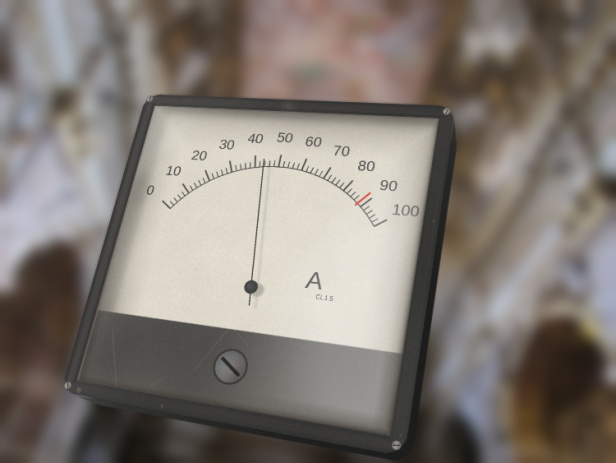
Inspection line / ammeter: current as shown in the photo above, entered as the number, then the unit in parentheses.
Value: 44 (A)
